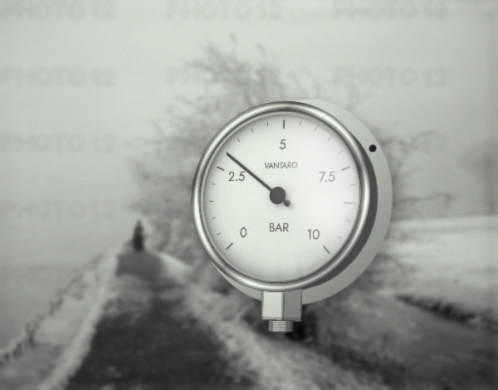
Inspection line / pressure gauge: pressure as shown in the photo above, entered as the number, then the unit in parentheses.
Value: 3 (bar)
